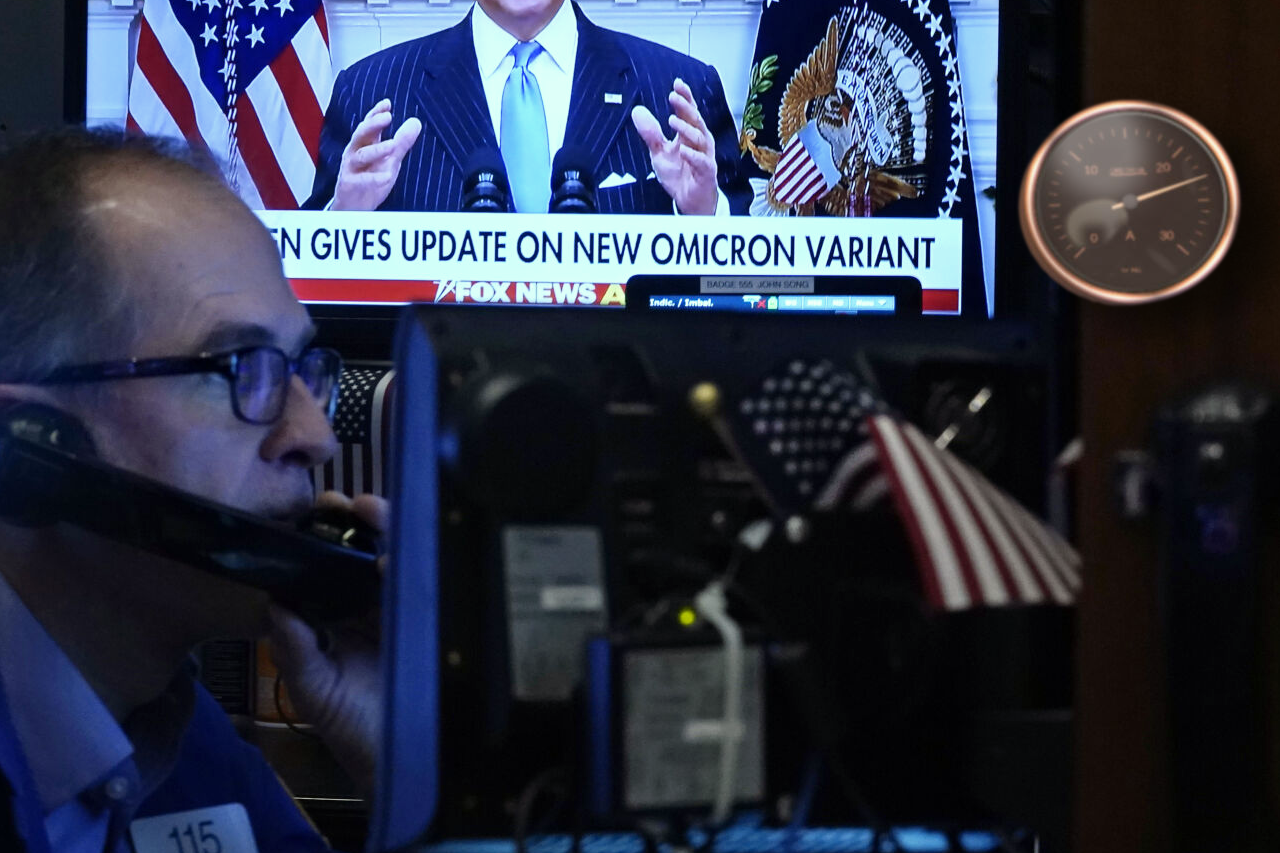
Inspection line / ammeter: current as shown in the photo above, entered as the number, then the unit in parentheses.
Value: 23 (A)
